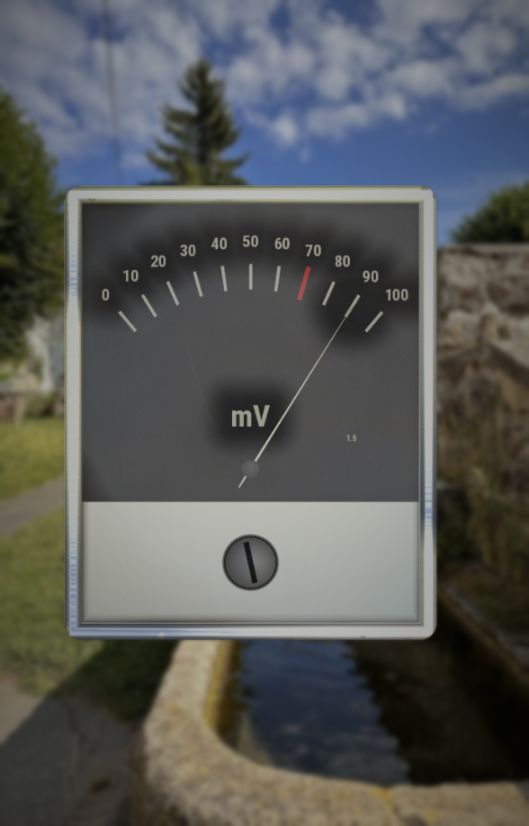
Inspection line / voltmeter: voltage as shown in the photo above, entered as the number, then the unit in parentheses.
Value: 90 (mV)
